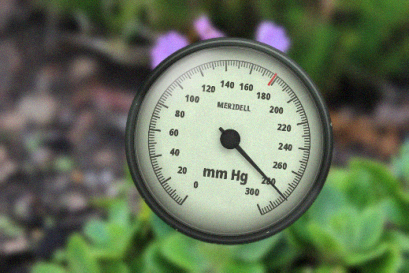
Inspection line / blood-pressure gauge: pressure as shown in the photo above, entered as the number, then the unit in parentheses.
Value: 280 (mmHg)
